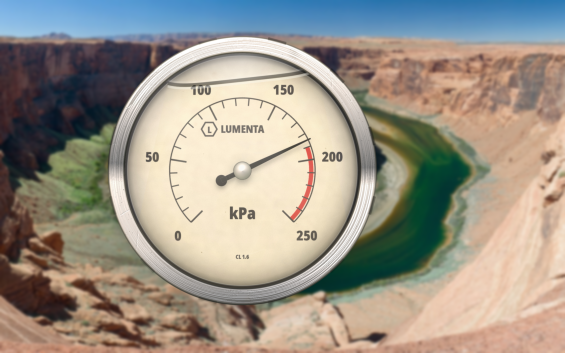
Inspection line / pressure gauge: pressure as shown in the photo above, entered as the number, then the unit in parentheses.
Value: 185 (kPa)
